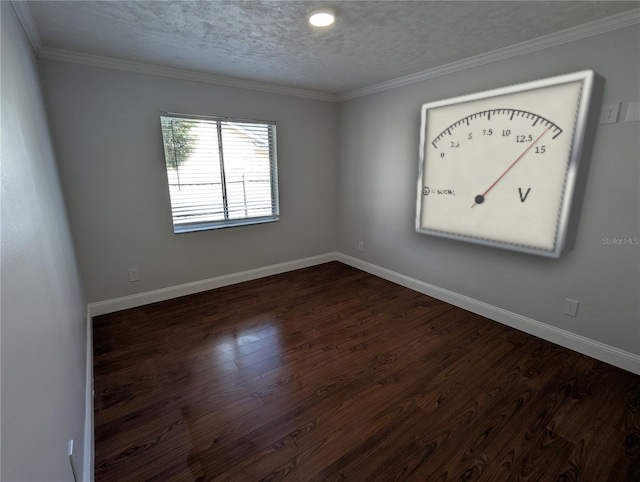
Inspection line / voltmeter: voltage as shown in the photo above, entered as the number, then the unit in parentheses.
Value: 14 (V)
